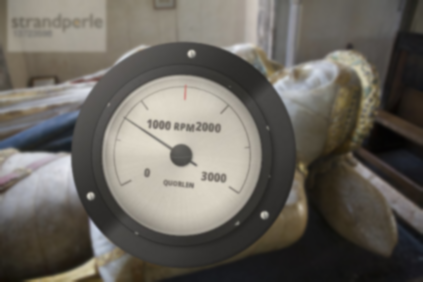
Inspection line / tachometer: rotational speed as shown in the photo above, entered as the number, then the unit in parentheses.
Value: 750 (rpm)
